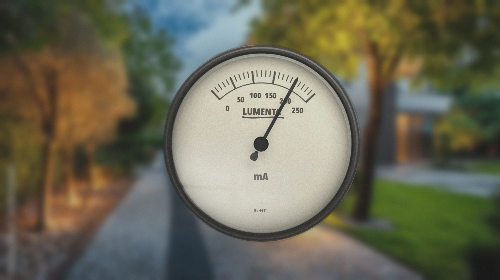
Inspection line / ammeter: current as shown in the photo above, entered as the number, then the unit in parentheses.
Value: 200 (mA)
